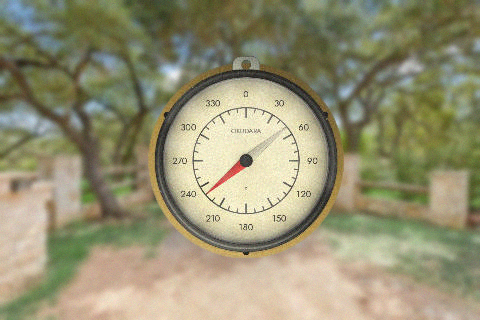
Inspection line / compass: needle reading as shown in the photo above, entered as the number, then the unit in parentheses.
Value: 230 (°)
